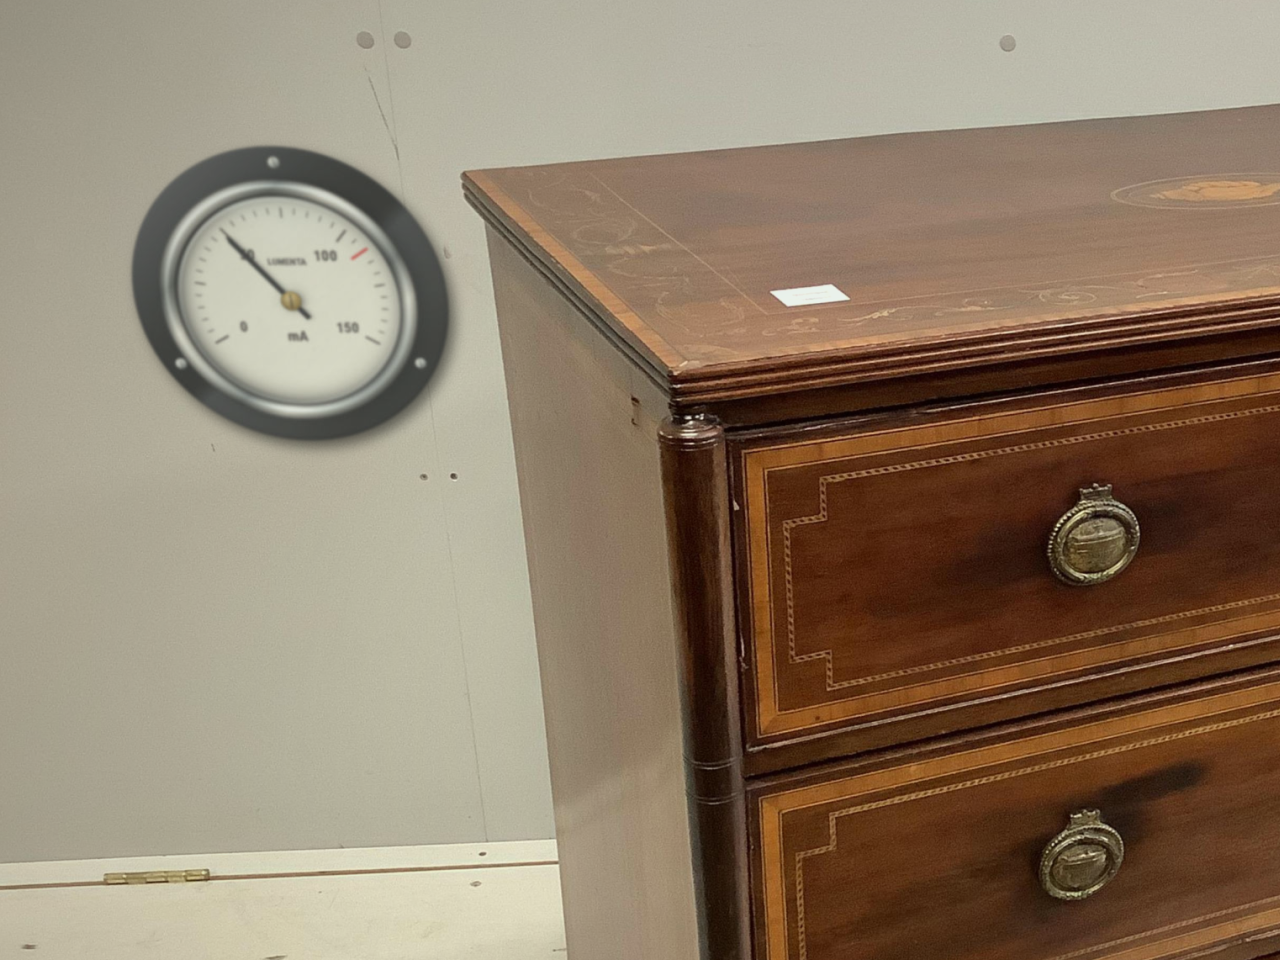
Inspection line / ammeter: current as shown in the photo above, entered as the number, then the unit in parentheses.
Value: 50 (mA)
